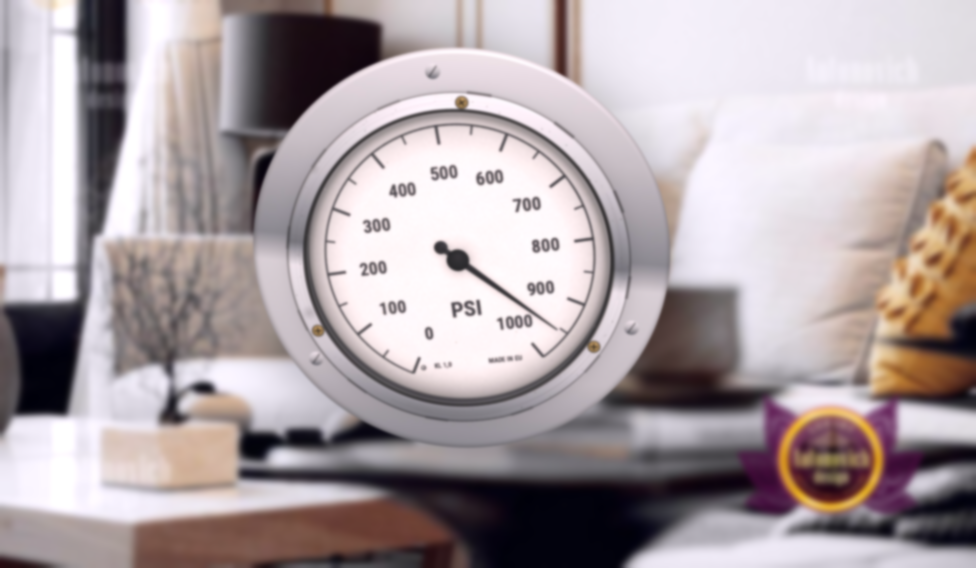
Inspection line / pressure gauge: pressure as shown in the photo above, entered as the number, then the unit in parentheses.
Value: 950 (psi)
